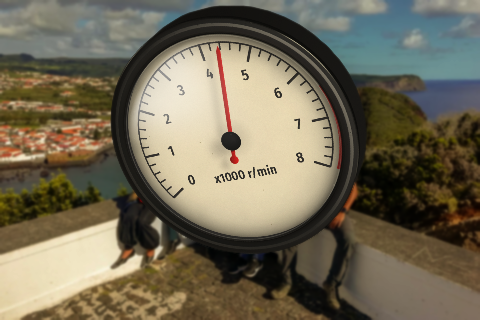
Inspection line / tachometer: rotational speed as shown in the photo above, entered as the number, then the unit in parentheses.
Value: 4400 (rpm)
